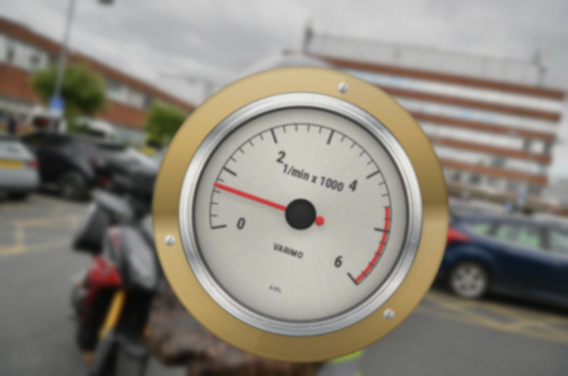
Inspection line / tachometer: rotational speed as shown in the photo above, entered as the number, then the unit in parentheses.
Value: 700 (rpm)
